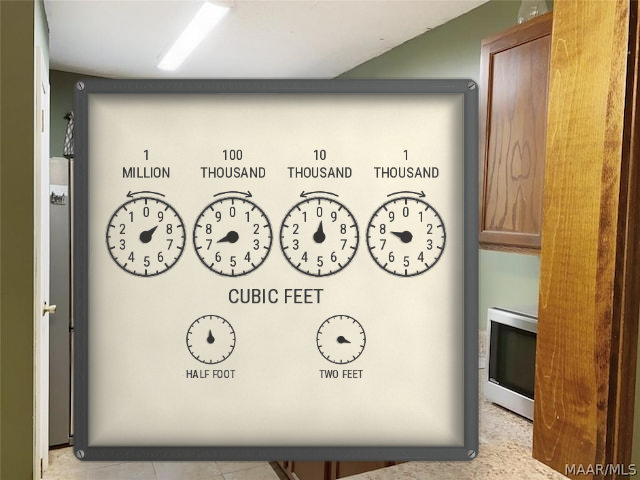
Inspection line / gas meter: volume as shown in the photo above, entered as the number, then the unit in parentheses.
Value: 869800 (ft³)
